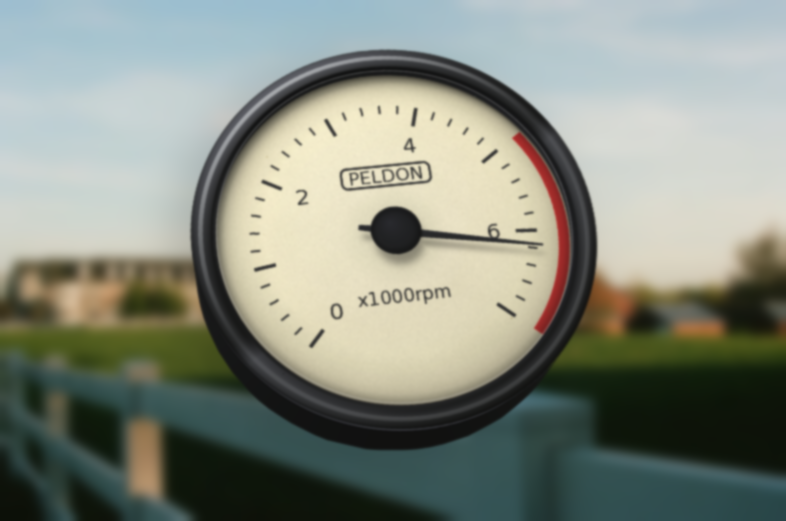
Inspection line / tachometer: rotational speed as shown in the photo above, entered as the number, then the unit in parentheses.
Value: 6200 (rpm)
